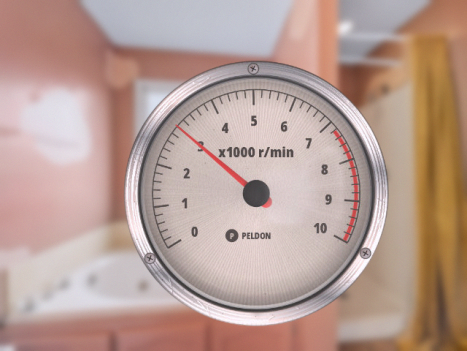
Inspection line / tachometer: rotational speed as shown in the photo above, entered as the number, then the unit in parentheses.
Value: 3000 (rpm)
